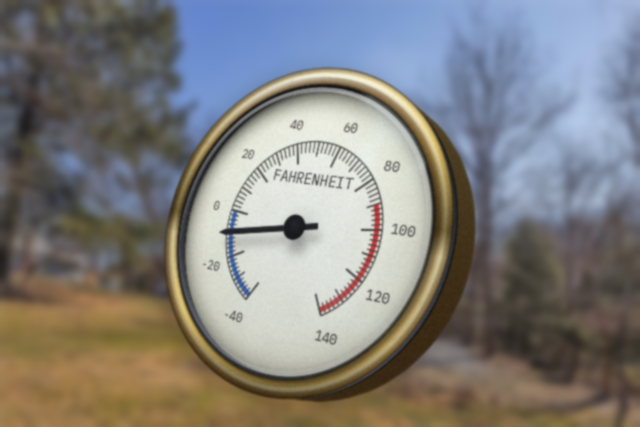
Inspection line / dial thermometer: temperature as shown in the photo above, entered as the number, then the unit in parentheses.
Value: -10 (°F)
